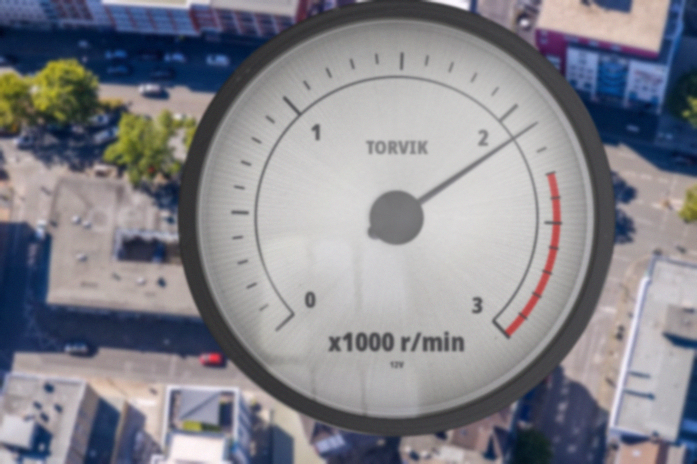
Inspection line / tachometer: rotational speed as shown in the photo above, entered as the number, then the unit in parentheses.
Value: 2100 (rpm)
